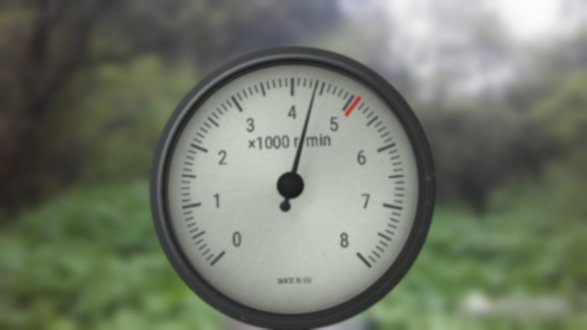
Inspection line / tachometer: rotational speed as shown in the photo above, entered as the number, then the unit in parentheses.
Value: 4400 (rpm)
